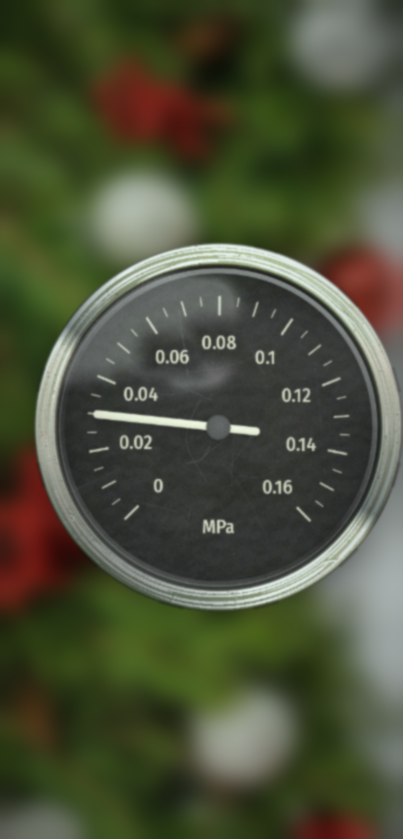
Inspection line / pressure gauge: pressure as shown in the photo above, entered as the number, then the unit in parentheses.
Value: 0.03 (MPa)
